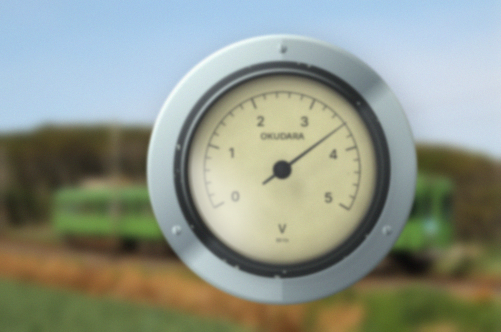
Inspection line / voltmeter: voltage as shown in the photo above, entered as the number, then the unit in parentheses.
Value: 3.6 (V)
